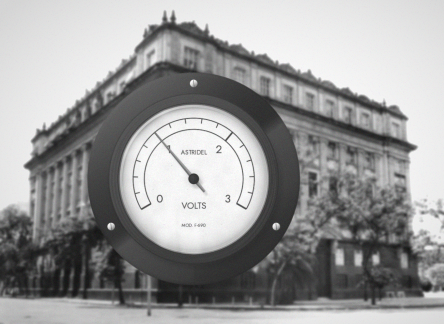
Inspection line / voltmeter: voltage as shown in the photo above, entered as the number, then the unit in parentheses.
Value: 1 (V)
